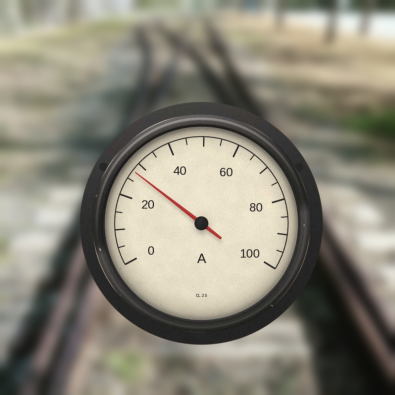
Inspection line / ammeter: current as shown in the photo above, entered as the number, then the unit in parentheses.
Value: 27.5 (A)
